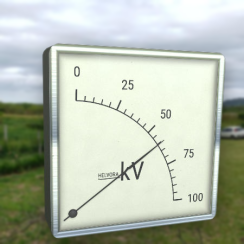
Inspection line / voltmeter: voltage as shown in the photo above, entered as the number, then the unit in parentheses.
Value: 60 (kV)
